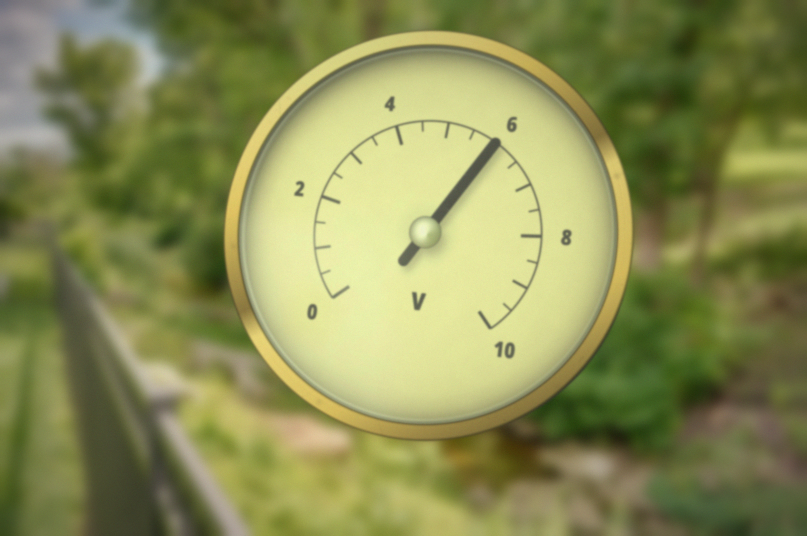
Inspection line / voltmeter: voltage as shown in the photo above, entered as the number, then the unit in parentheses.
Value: 6 (V)
